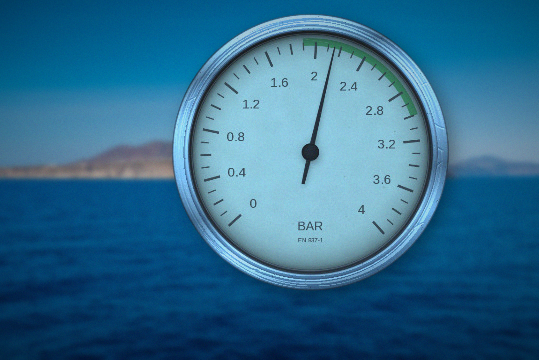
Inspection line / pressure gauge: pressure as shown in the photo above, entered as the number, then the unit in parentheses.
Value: 2.15 (bar)
